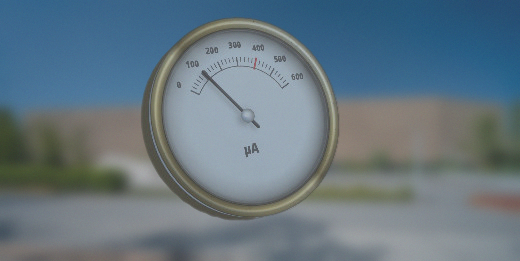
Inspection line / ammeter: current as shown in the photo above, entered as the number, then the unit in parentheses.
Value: 100 (µA)
